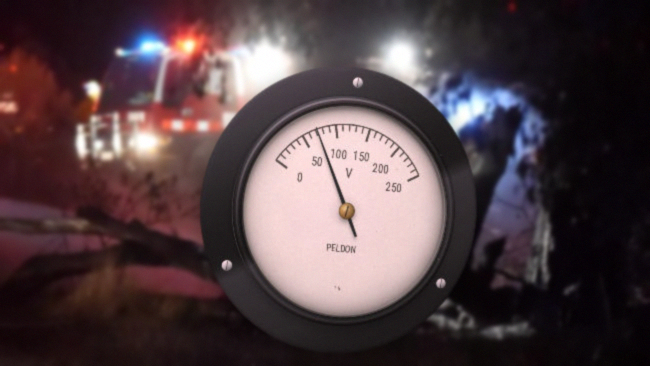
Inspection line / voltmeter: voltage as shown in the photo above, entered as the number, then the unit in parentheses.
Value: 70 (V)
